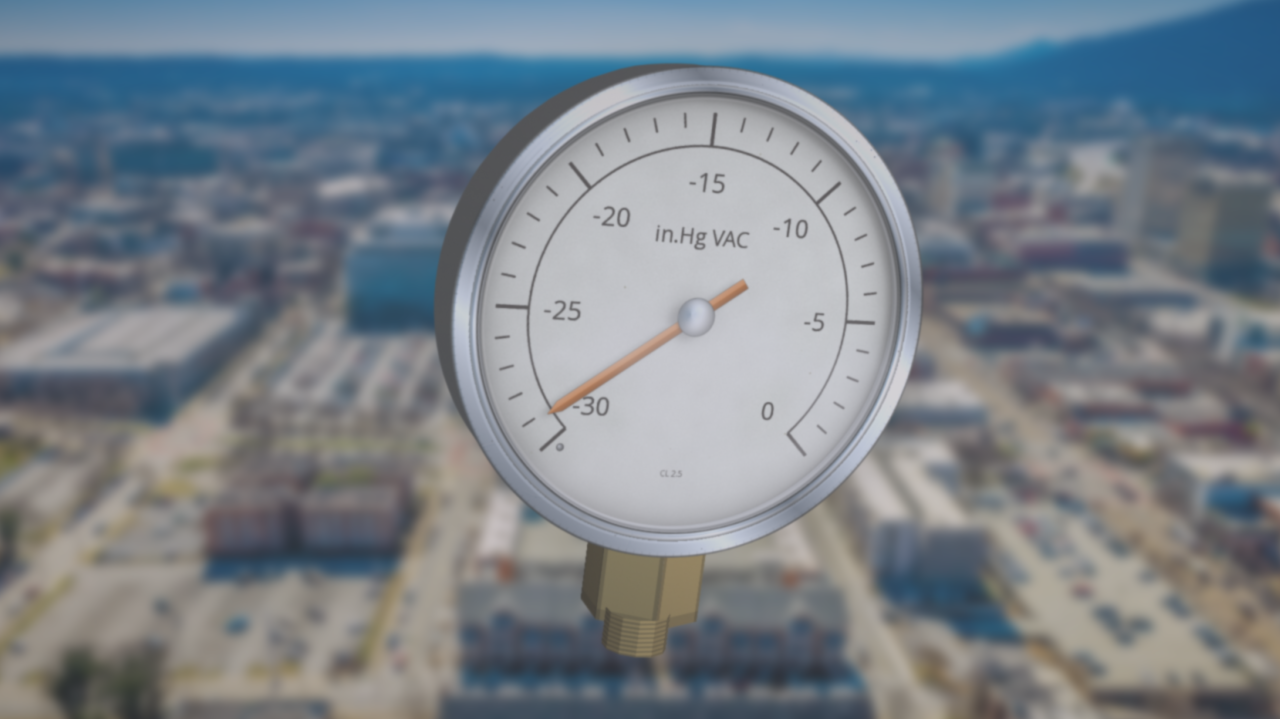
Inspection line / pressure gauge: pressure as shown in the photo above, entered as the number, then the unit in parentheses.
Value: -29 (inHg)
